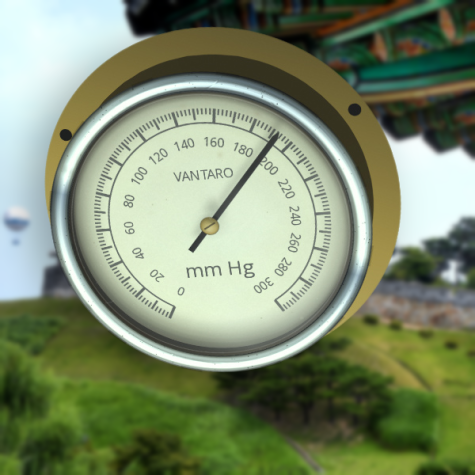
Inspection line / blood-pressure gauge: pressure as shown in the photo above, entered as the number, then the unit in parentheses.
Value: 192 (mmHg)
